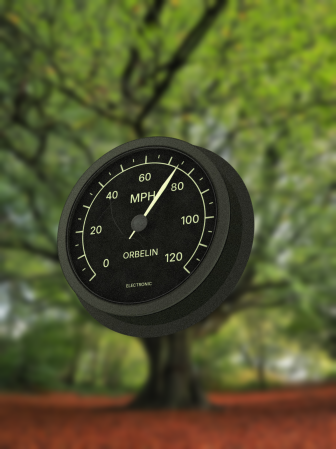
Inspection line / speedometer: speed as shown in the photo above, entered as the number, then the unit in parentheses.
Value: 75 (mph)
